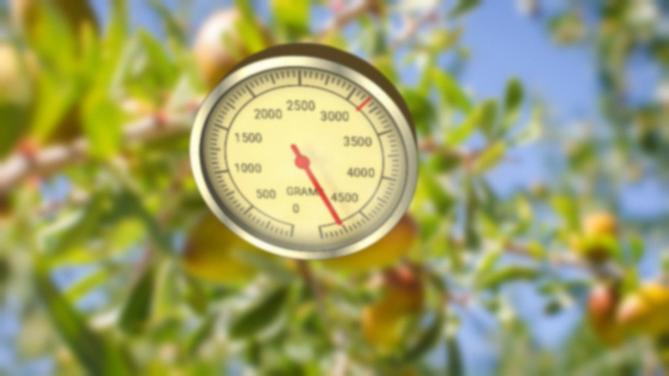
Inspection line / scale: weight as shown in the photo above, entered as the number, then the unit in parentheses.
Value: 4750 (g)
